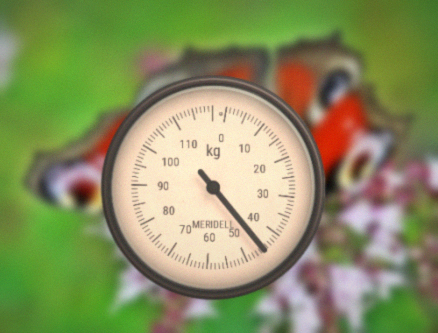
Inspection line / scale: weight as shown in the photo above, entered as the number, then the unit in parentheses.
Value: 45 (kg)
